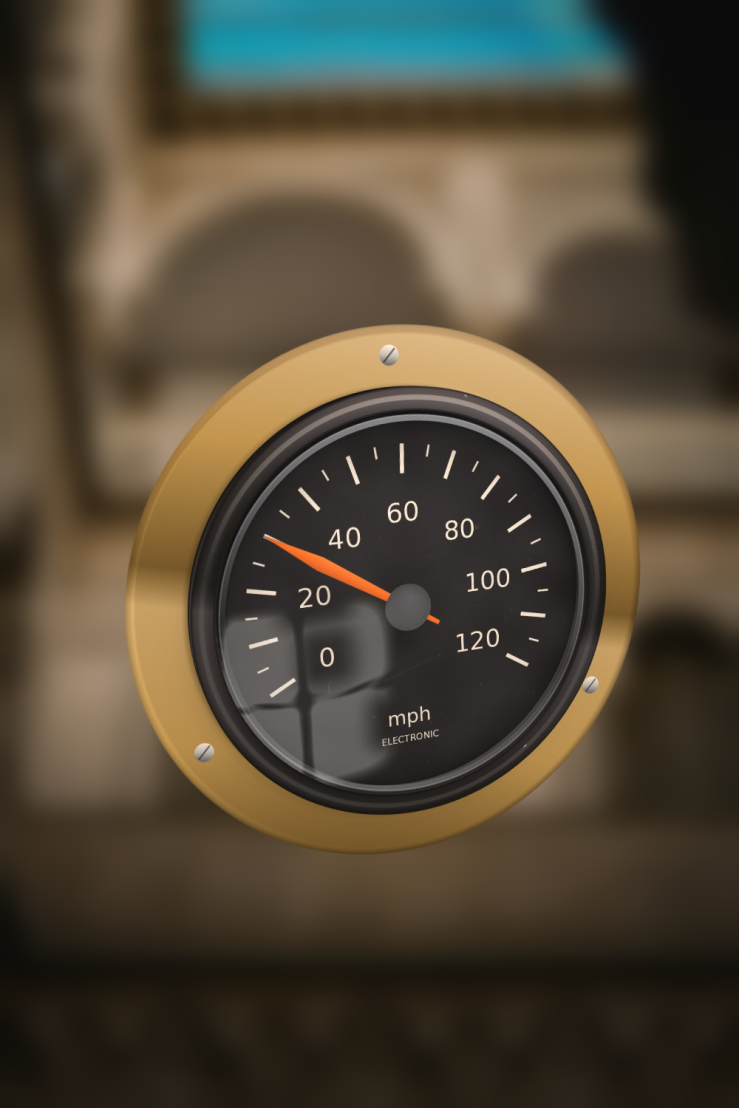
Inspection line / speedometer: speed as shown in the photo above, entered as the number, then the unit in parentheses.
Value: 30 (mph)
